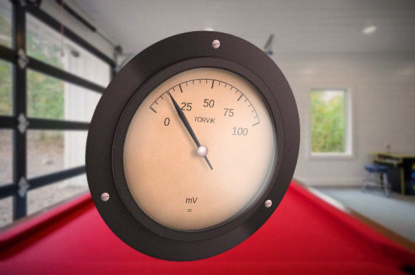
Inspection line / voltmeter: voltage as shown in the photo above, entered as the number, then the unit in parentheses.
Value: 15 (mV)
